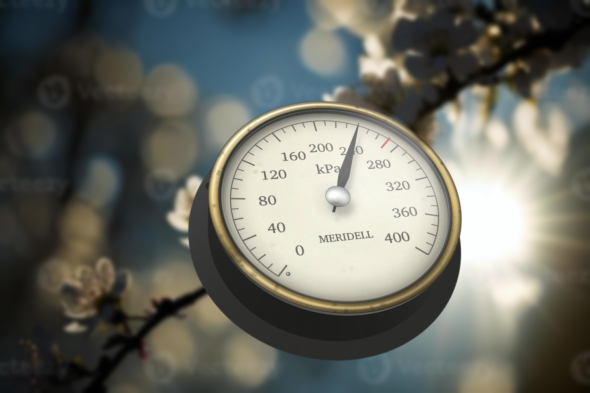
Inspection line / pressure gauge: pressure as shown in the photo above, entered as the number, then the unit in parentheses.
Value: 240 (kPa)
